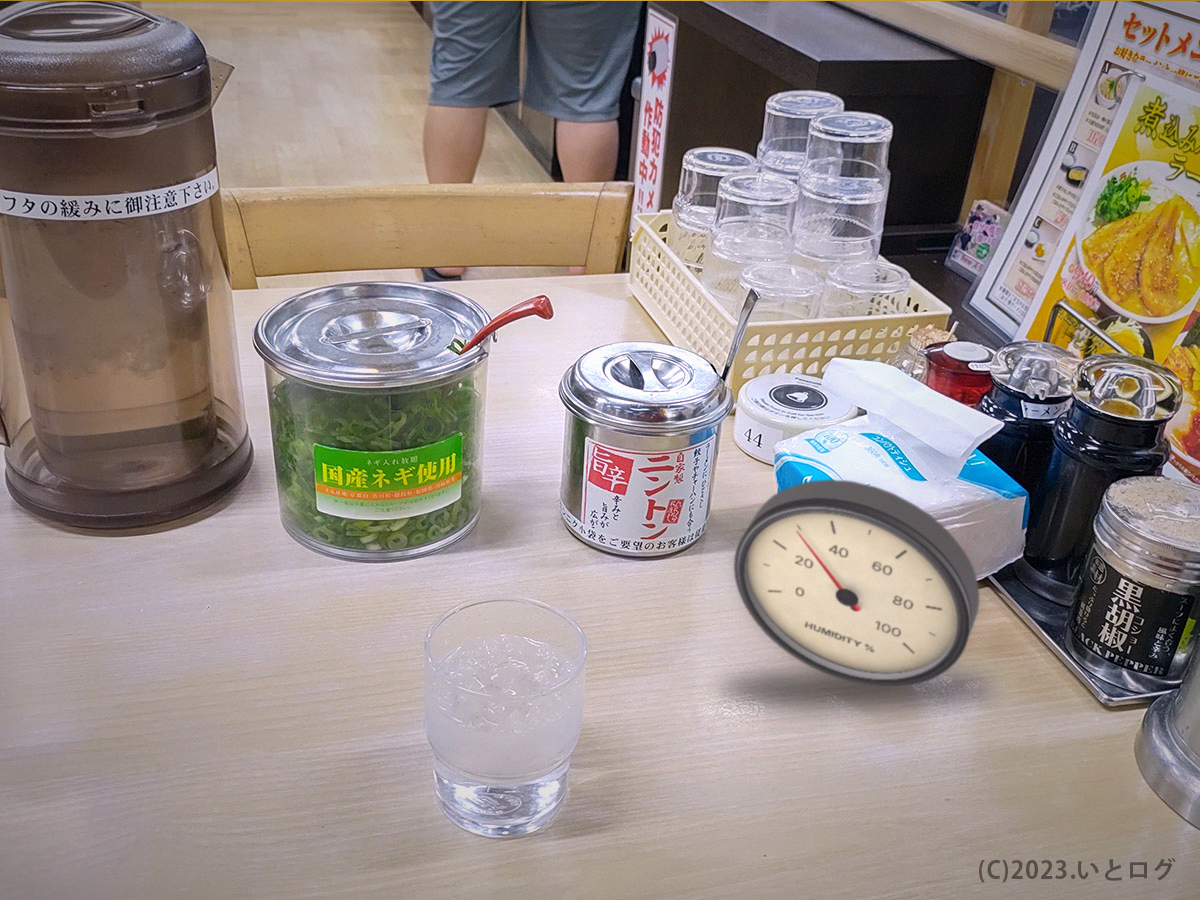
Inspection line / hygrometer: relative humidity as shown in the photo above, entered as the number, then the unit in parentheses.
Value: 30 (%)
